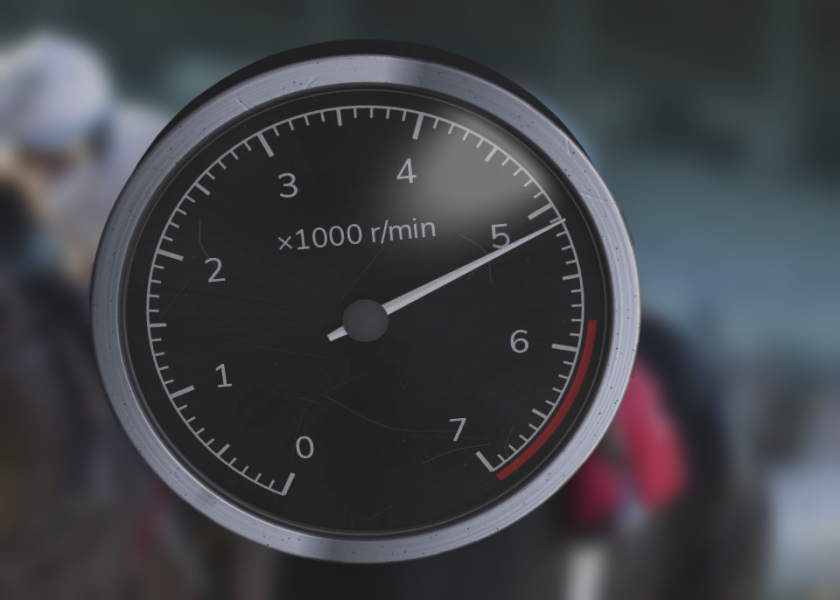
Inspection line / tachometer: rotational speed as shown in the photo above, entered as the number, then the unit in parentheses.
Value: 5100 (rpm)
